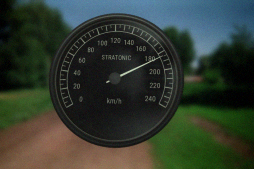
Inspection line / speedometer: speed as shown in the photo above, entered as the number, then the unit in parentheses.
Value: 185 (km/h)
